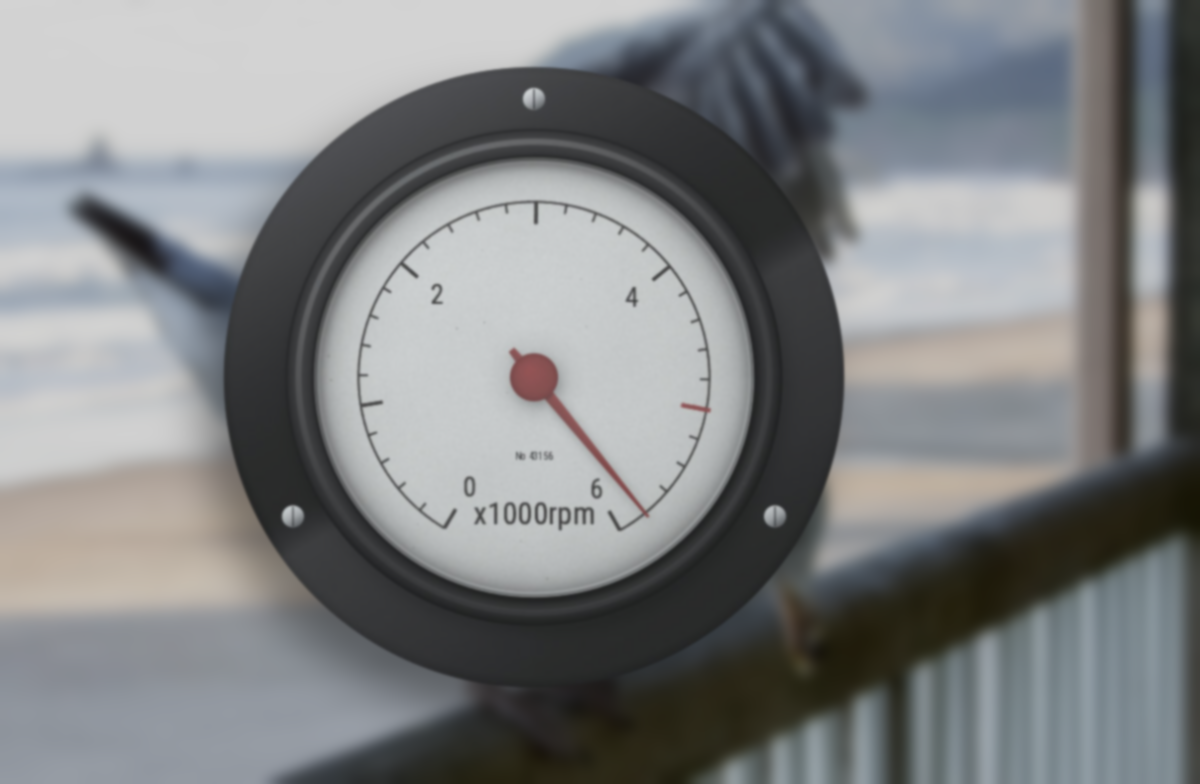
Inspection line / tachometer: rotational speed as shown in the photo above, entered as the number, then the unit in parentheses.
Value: 5800 (rpm)
